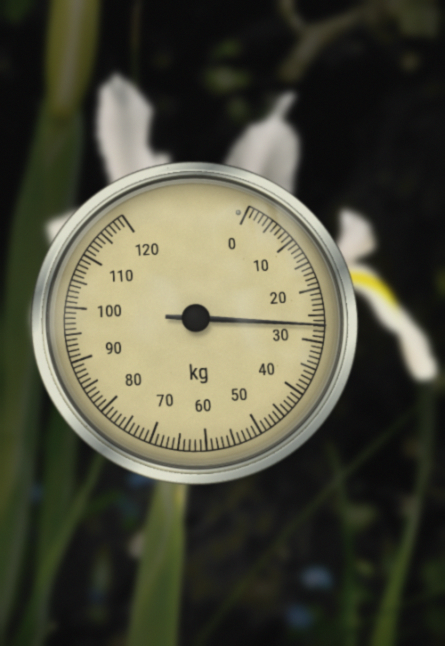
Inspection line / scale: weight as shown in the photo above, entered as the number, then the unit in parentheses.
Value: 27 (kg)
